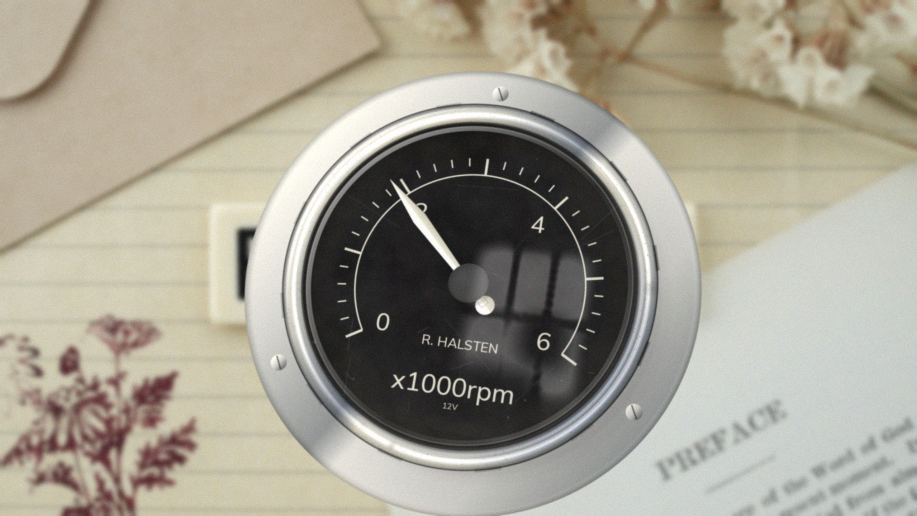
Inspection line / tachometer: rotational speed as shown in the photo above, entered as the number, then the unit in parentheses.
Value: 1900 (rpm)
